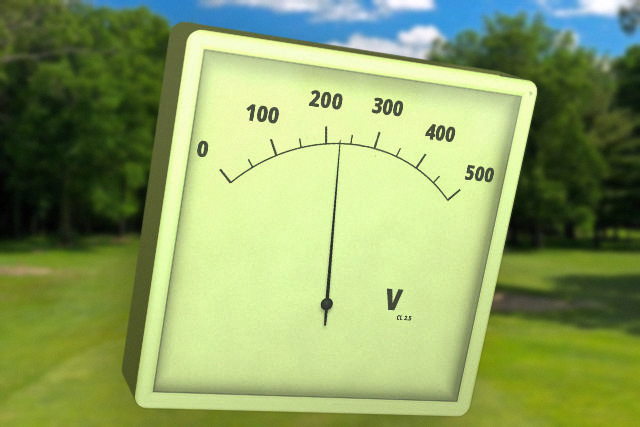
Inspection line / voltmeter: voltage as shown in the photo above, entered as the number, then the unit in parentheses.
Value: 225 (V)
